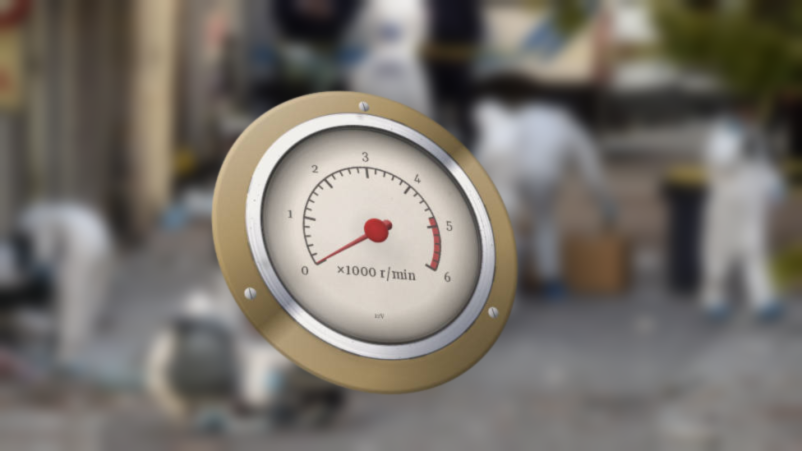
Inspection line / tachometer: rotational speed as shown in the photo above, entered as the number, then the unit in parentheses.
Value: 0 (rpm)
